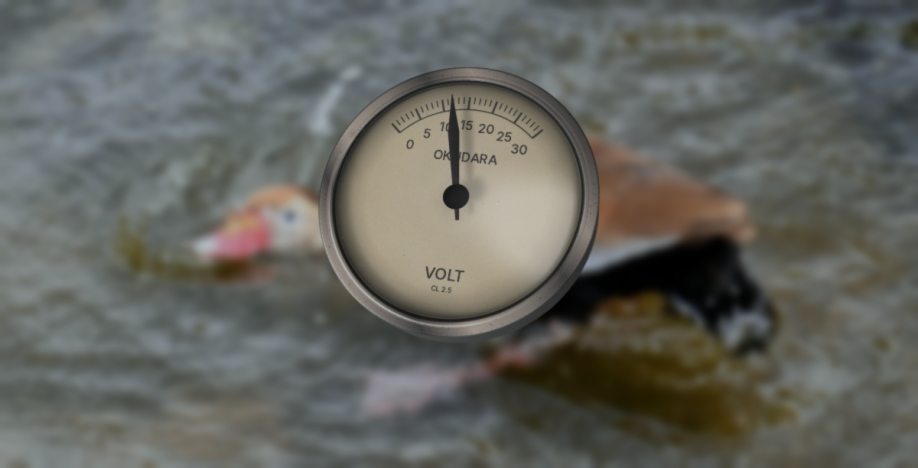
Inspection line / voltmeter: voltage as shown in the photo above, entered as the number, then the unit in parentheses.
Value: 12 (V)
